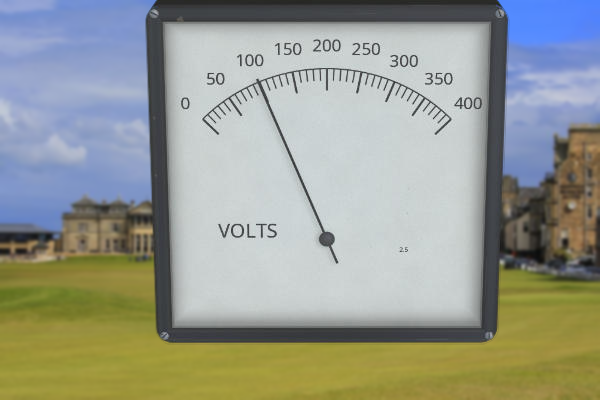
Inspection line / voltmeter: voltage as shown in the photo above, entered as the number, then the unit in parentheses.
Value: 100 (V)
